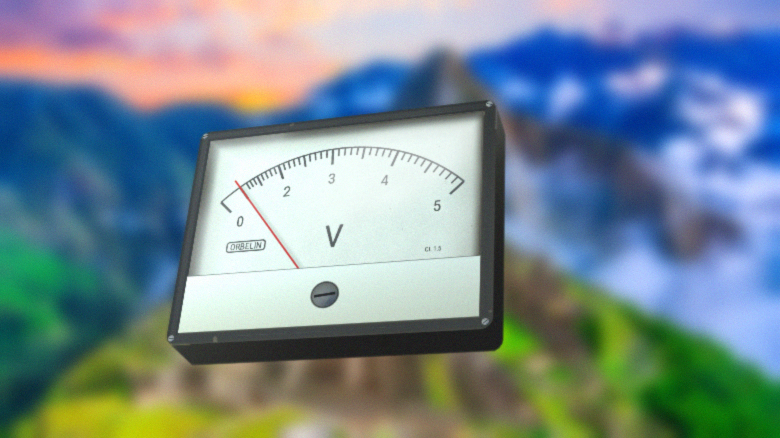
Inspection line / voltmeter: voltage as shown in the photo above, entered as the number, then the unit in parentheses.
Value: 1 (V)
